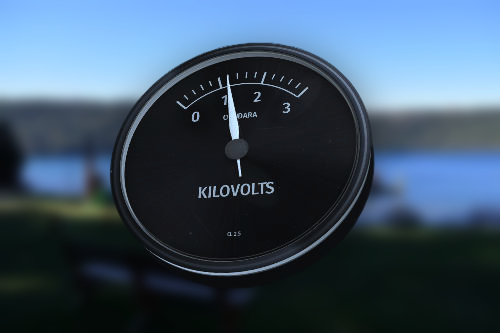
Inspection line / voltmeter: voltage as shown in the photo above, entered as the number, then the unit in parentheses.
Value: 1.2 (kV)
